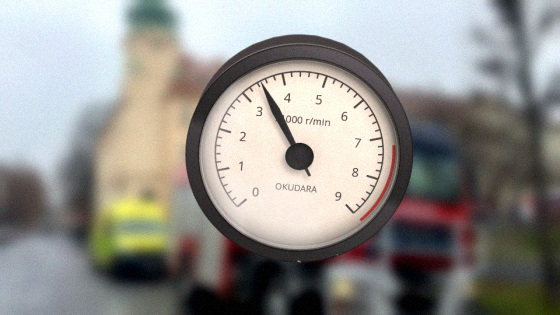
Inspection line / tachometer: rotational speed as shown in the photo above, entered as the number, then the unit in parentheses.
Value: 3500 (rpm)
